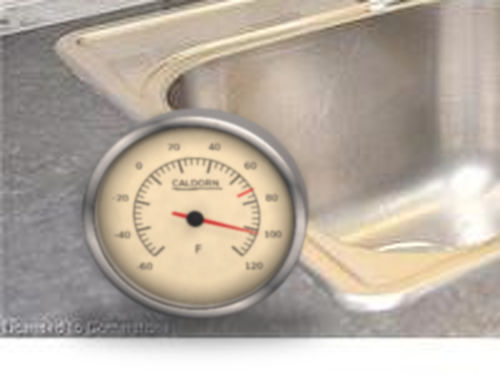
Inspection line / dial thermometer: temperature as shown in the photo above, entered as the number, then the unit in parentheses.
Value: 100 (°F)
